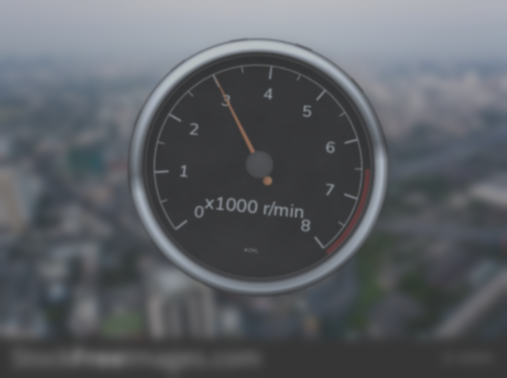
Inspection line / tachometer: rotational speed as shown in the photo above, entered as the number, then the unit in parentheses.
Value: 3000 (rpm)
